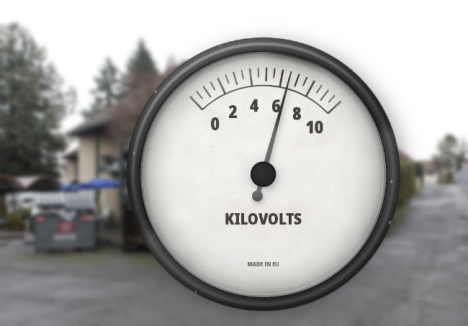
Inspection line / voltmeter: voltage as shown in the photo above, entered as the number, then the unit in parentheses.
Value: 6.5 (kV)
